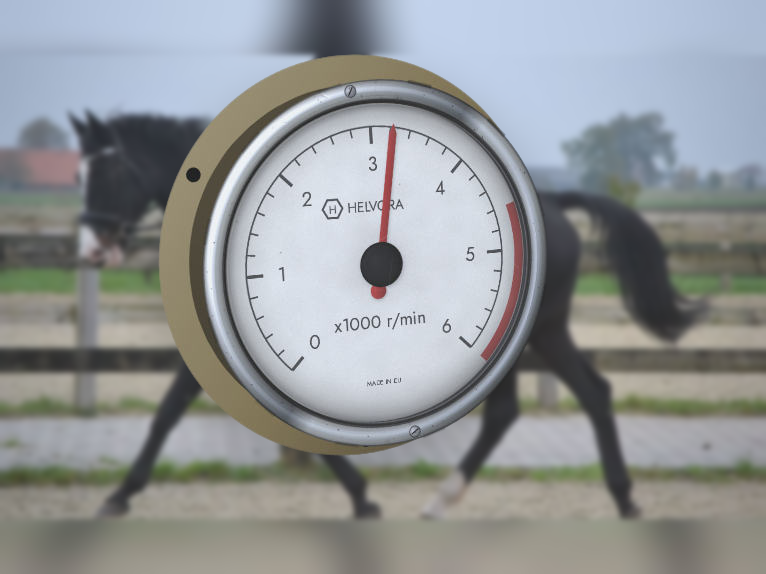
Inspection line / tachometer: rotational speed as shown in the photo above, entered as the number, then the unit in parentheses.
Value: 3200 (rpm)
